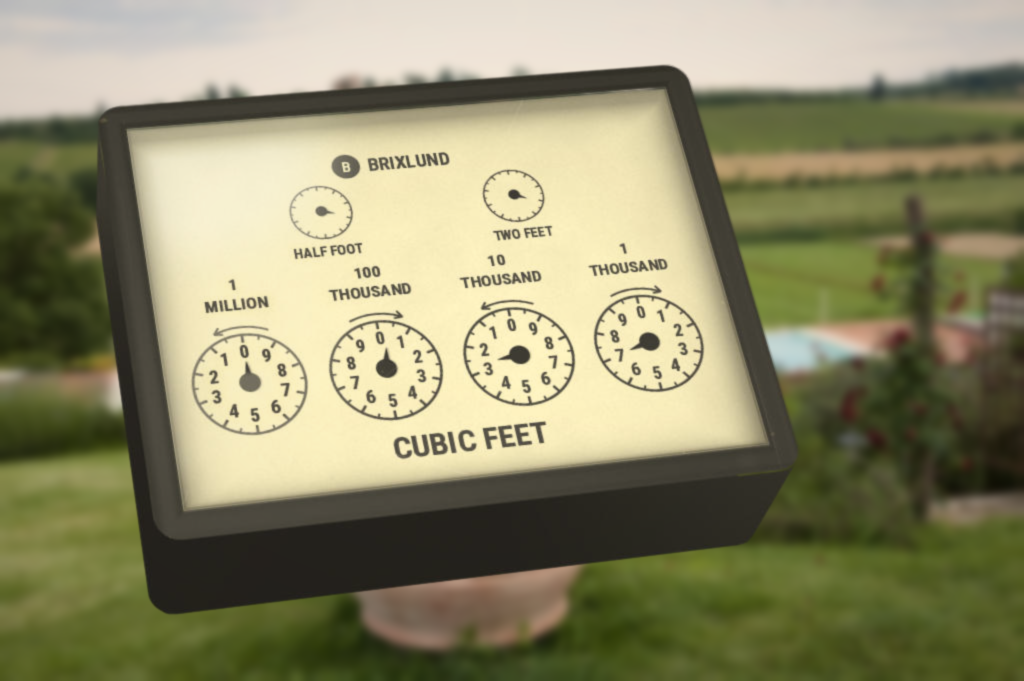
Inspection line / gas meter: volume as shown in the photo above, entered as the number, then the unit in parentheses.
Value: 2700 (ft³)
